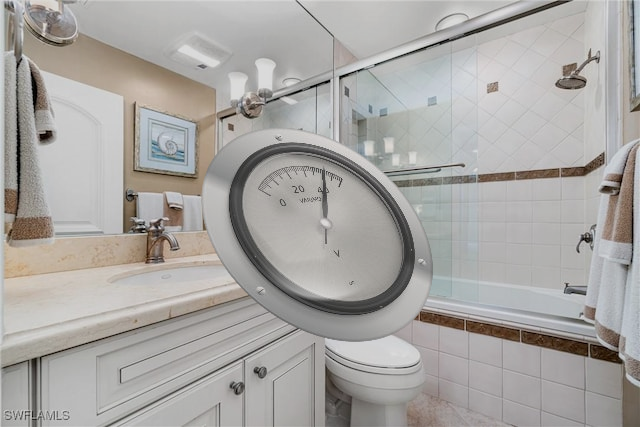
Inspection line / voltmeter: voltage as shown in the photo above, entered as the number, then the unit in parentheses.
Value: 40 (V)
